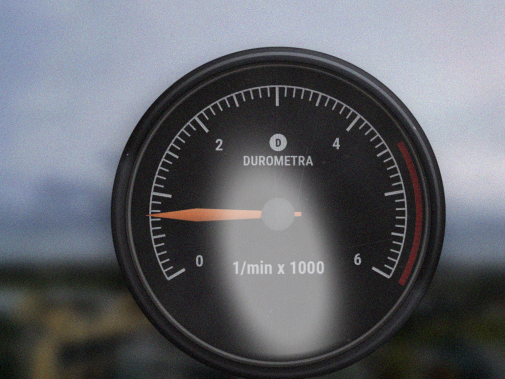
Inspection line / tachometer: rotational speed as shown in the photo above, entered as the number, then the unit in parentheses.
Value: 750 (rpm)
